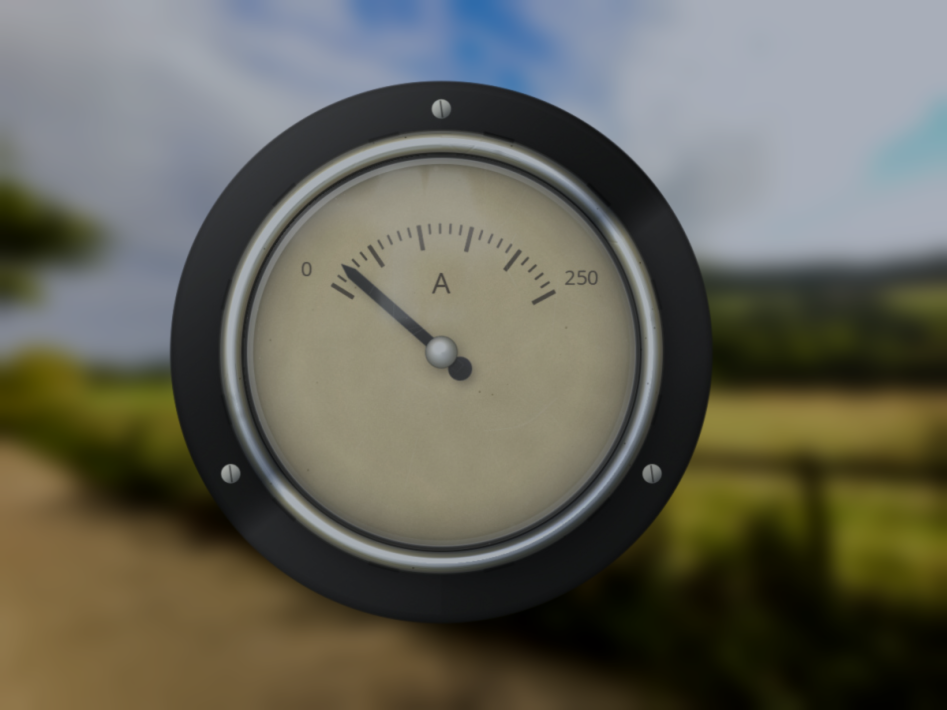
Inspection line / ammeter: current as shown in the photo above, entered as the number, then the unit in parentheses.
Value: 20 (A)
